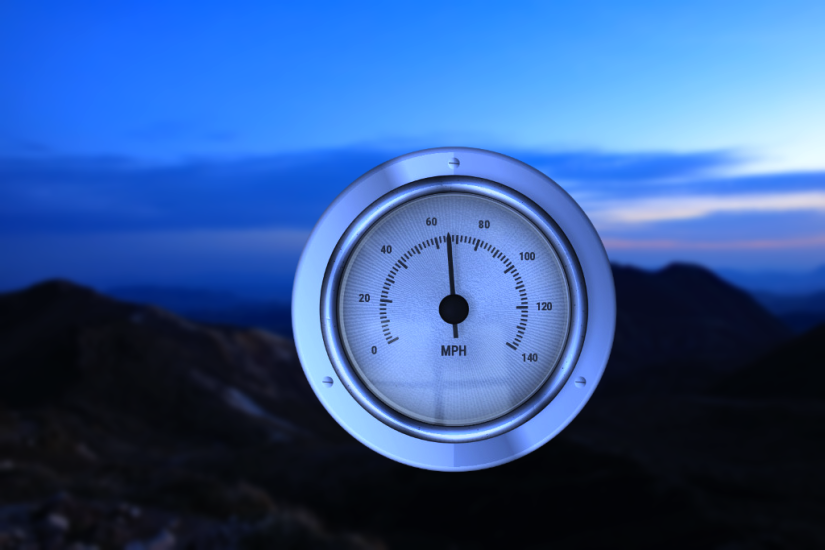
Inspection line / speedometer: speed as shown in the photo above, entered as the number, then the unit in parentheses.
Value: 66 (mph)
